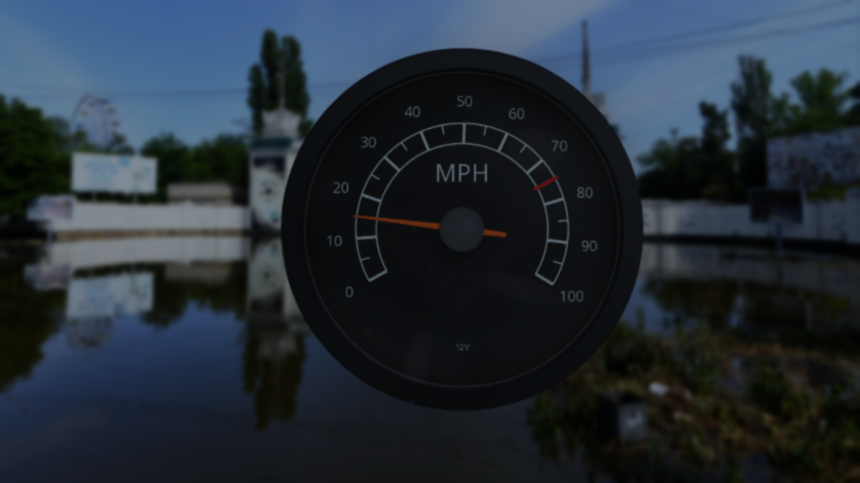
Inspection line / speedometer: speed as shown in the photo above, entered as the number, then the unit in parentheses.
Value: 15 (mph)
